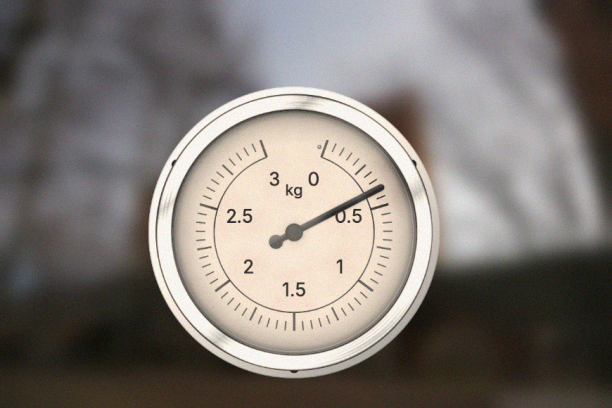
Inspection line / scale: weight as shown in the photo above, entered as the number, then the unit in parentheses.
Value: 0.4 (kg)
